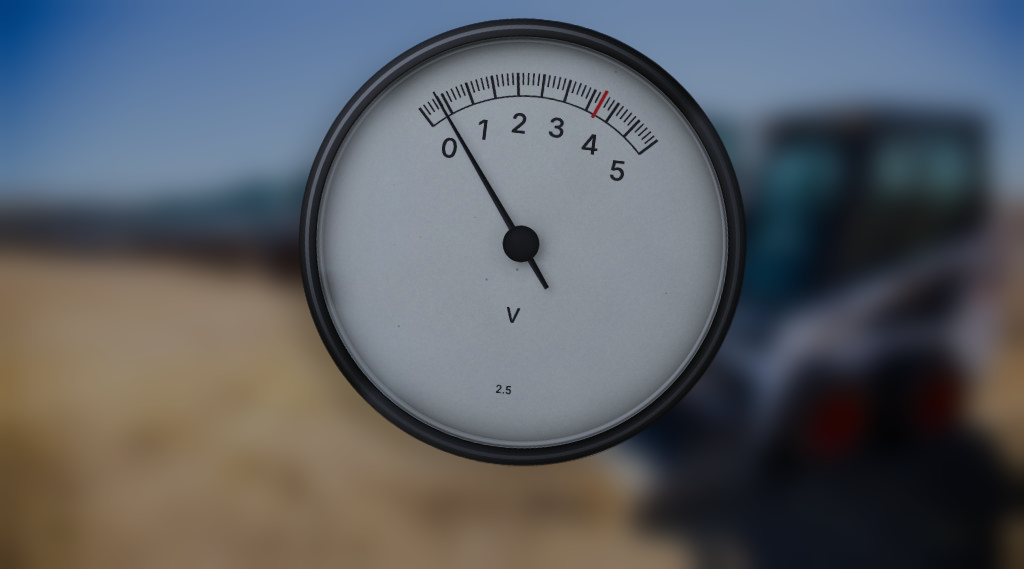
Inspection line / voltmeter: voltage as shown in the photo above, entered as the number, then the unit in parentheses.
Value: 0.4 (V)
